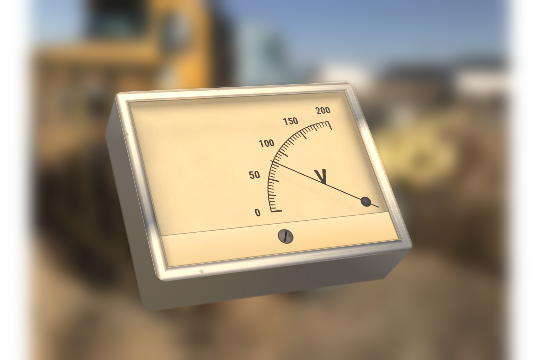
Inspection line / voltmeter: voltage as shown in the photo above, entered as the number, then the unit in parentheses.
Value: 75 (V)
